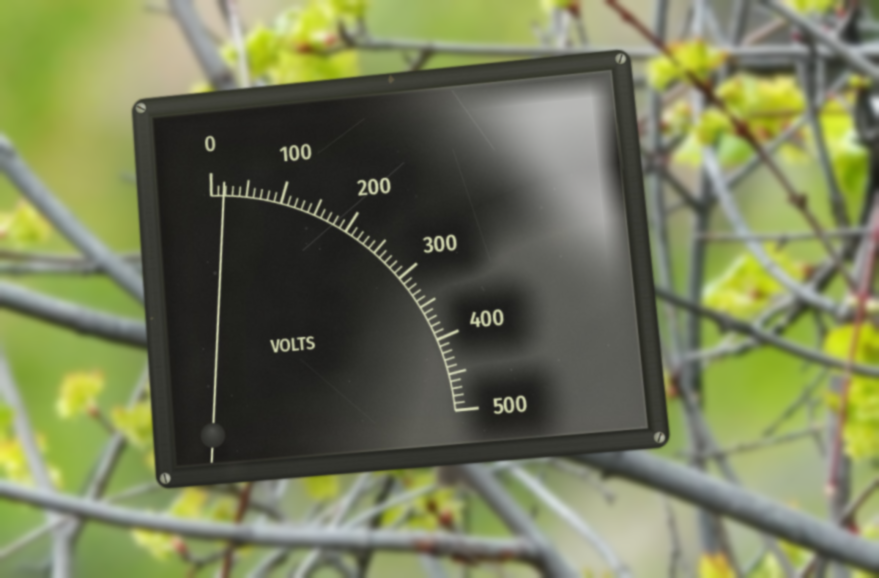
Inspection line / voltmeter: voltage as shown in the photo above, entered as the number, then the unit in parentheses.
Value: 20 (V)
